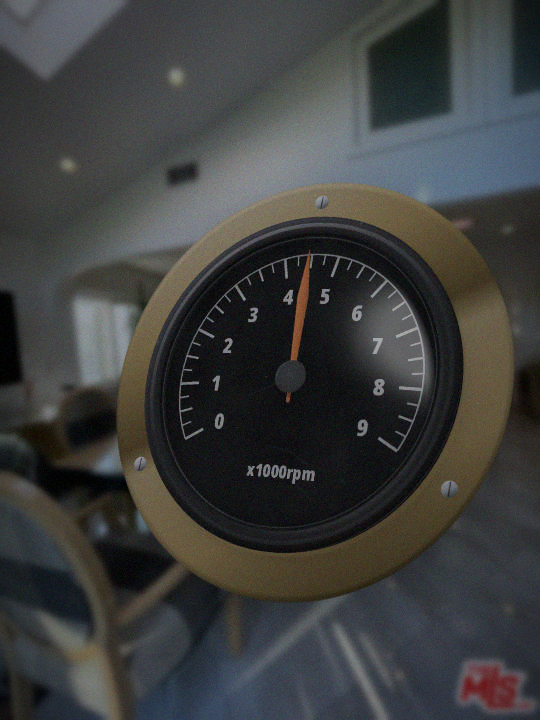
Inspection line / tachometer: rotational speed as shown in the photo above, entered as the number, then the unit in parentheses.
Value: 4500 (rpm)
